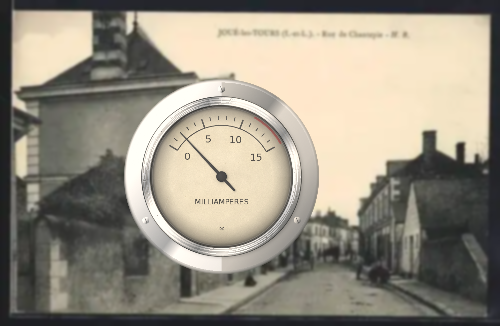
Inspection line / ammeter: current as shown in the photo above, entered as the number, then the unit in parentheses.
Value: 2 (mA)
